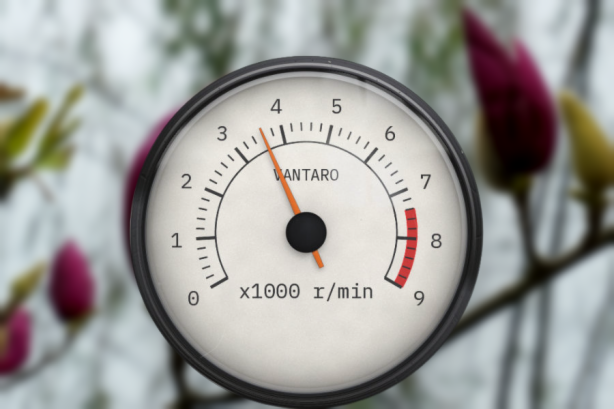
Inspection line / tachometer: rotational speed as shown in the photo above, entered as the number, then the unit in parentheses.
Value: 3600 (rpm)
